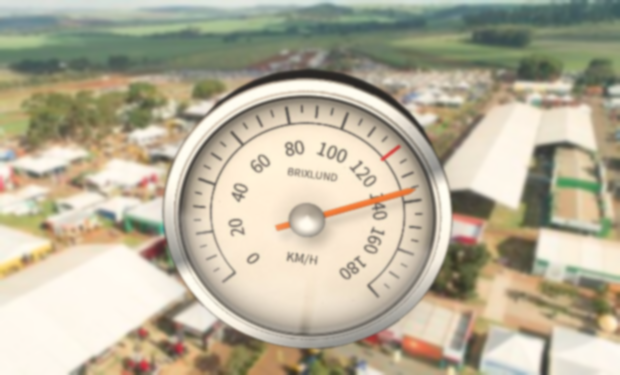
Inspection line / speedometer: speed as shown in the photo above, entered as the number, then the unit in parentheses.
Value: 135 (km/h)
